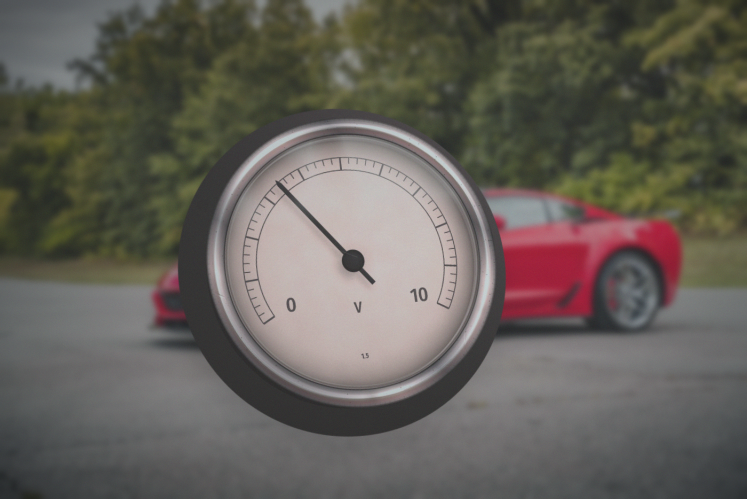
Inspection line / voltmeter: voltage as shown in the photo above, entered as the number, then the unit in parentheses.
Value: 3.4 (V)
